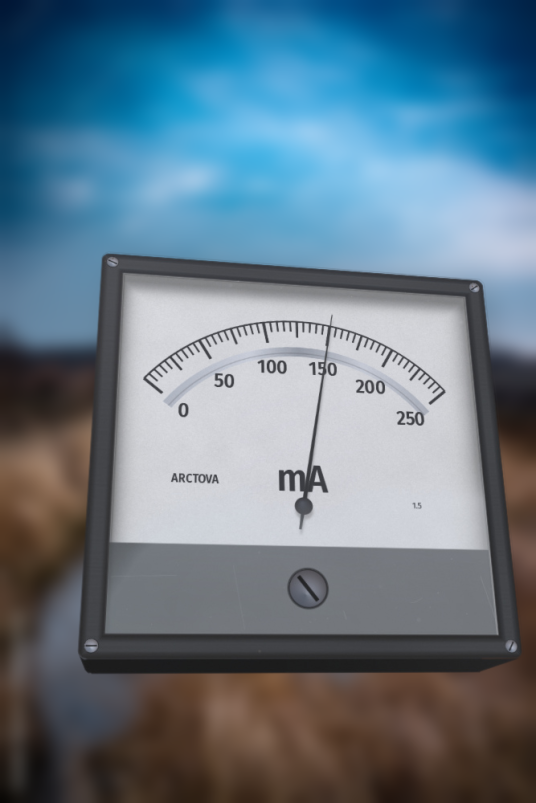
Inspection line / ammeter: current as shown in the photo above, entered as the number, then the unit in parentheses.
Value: 150 (mA)
